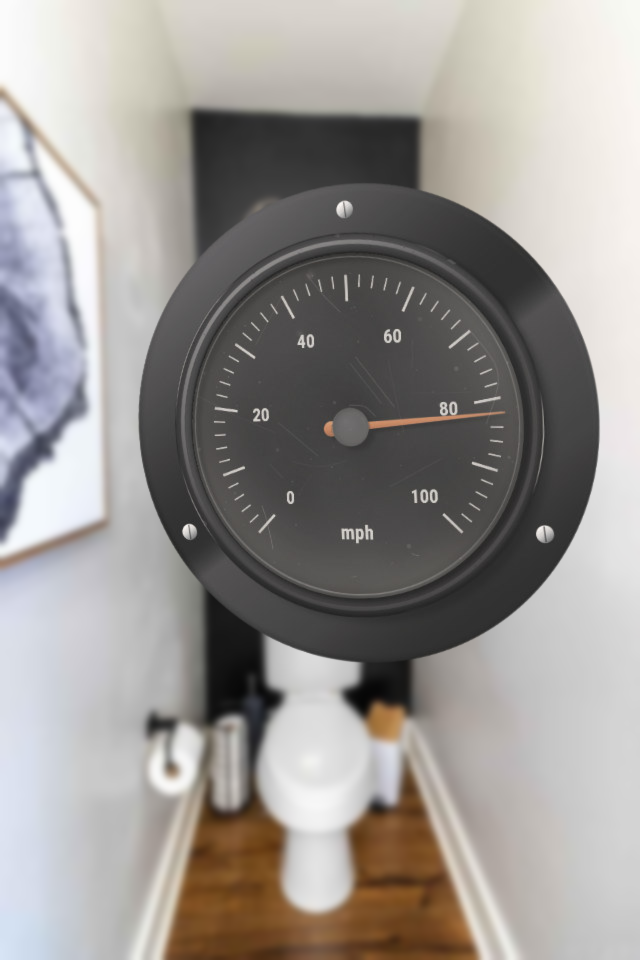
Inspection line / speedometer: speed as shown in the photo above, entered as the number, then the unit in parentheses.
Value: 82 (mph)
